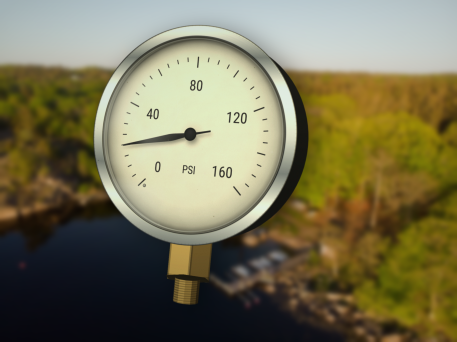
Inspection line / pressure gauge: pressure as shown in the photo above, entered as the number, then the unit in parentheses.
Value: 20 (psi)
